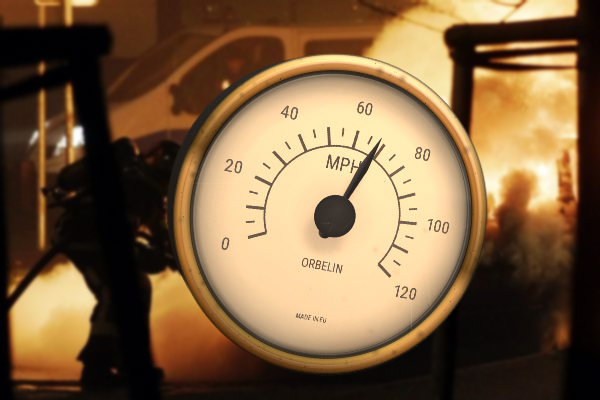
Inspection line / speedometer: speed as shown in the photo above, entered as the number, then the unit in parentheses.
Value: 67.5 (mph)
